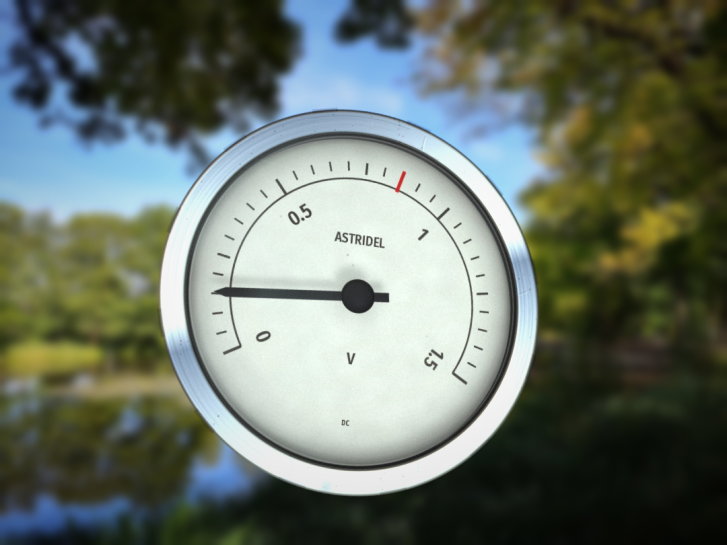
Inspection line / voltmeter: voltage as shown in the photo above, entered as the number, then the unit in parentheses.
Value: 0.15 (V)
